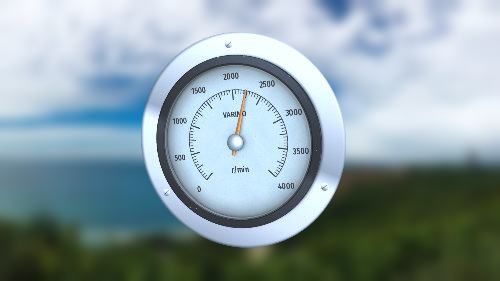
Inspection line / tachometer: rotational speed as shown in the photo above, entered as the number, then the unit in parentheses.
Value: 2250 (rpm)
